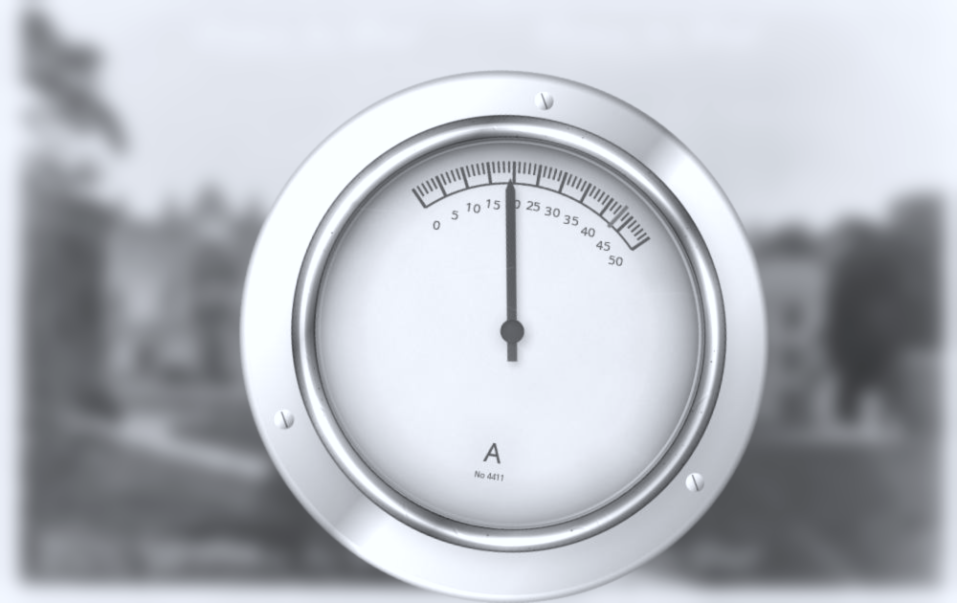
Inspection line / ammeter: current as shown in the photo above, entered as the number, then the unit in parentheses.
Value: 19 (A)
